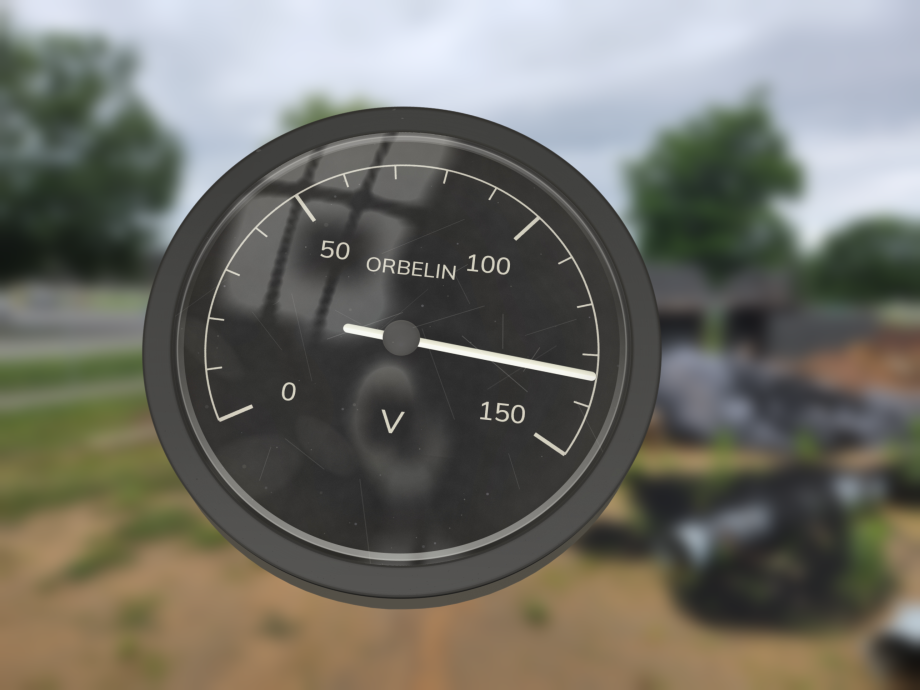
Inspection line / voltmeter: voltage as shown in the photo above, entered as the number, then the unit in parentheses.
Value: 135 (V)
